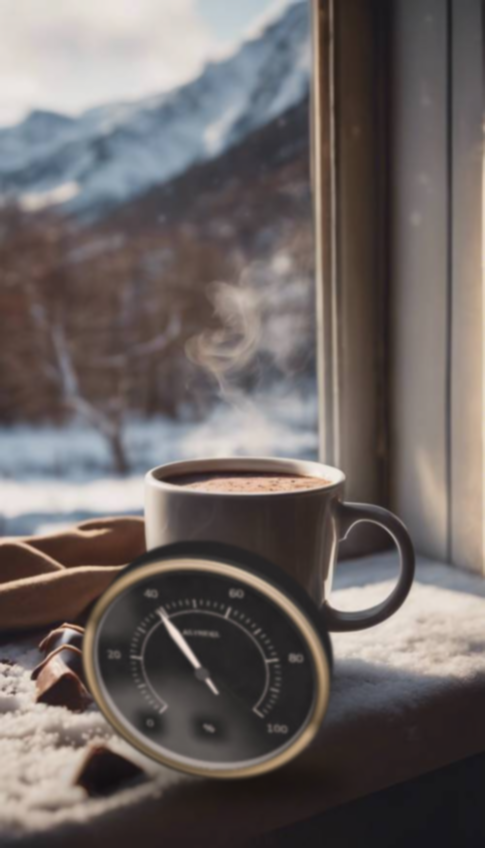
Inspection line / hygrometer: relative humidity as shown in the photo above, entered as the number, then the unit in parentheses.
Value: 40 (%)
